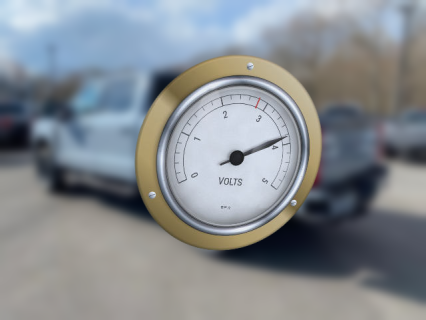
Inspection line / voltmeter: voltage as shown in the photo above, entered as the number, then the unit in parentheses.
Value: 3.8 (V)
